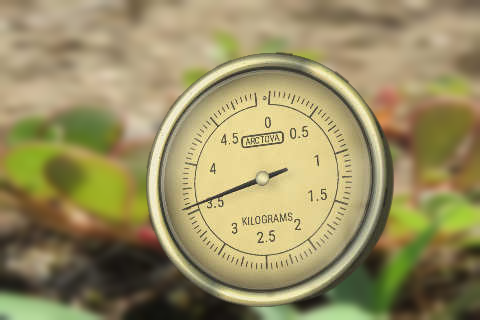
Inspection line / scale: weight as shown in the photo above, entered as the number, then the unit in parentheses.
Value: 3.55 (kg)
